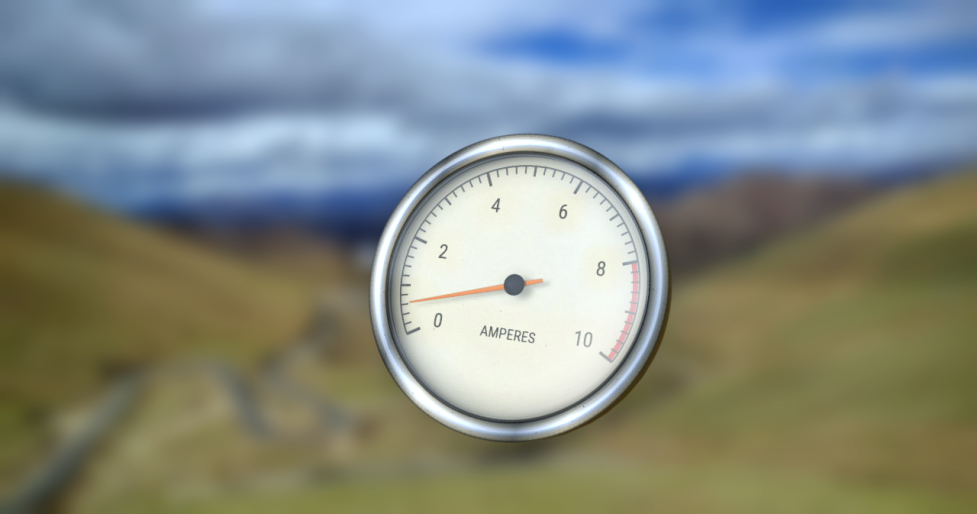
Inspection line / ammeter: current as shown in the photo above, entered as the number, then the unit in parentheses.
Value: 0.6 (A)
